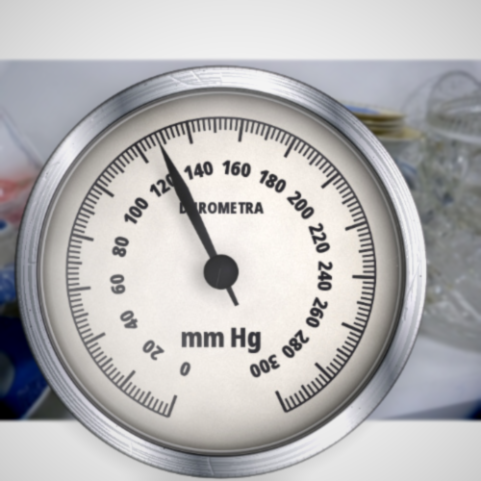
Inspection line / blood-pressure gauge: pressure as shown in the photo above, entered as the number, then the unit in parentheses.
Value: 128 (mmHg)
